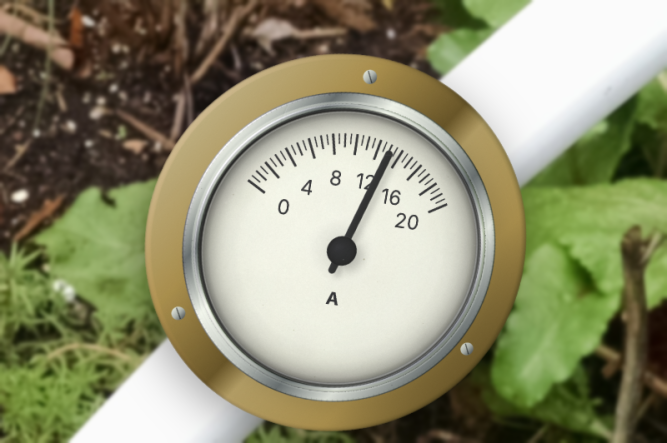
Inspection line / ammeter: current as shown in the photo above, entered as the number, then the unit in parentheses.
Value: 13 (A)
